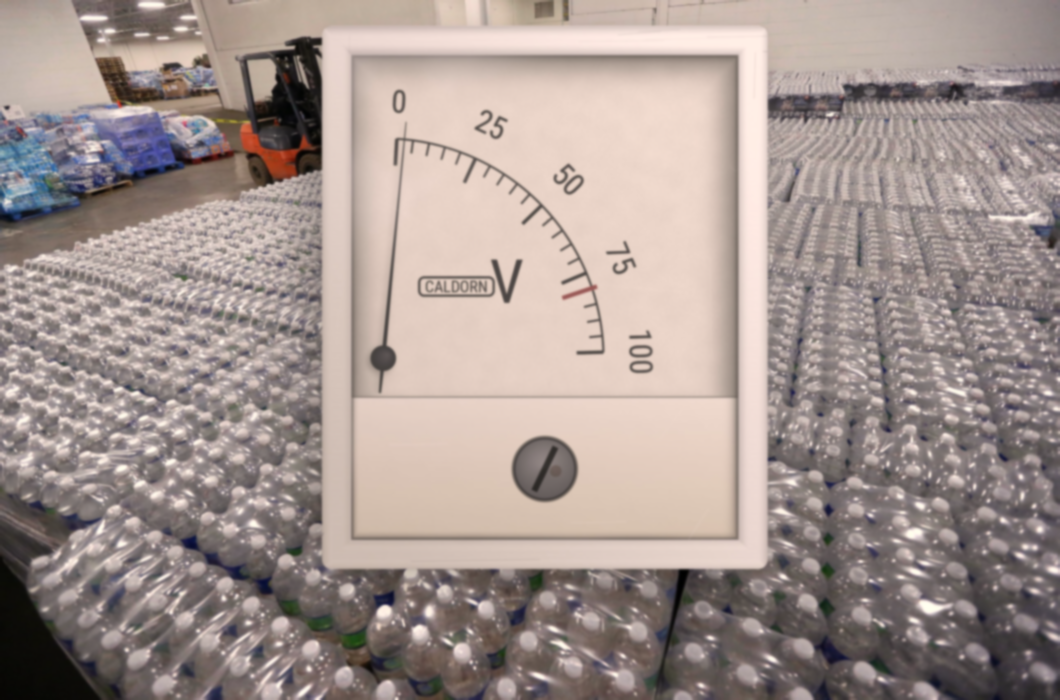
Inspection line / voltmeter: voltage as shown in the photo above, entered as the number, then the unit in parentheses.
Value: 2.5 (V)
